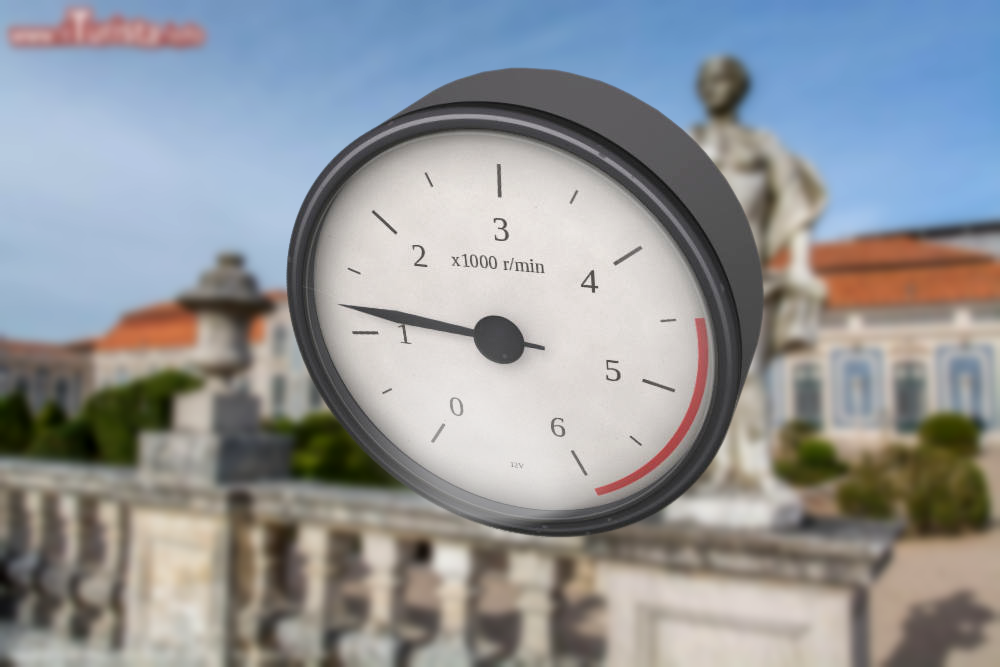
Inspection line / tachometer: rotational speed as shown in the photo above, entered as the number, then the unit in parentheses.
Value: 1250 (rpm)
